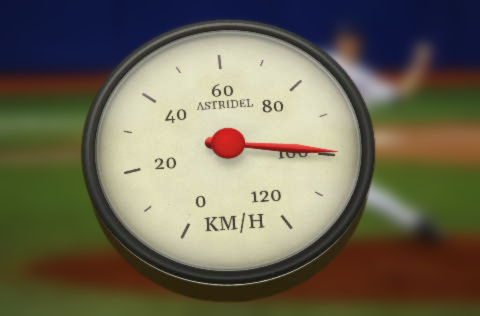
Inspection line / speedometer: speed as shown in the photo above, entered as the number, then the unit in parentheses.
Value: 100 (km/h)
